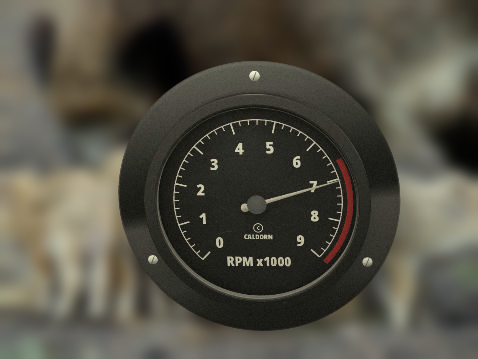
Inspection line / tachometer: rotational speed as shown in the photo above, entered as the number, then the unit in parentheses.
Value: 7000 (rpm)
